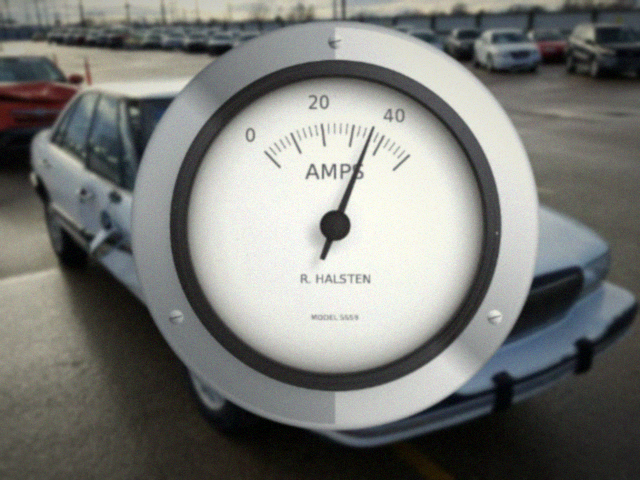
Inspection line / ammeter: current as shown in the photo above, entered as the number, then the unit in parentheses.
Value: 36 (A)
